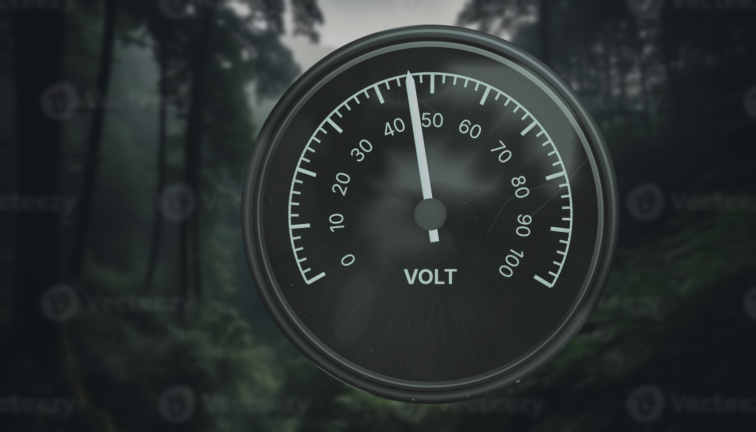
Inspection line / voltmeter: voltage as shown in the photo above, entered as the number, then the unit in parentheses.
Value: 46 (V)
